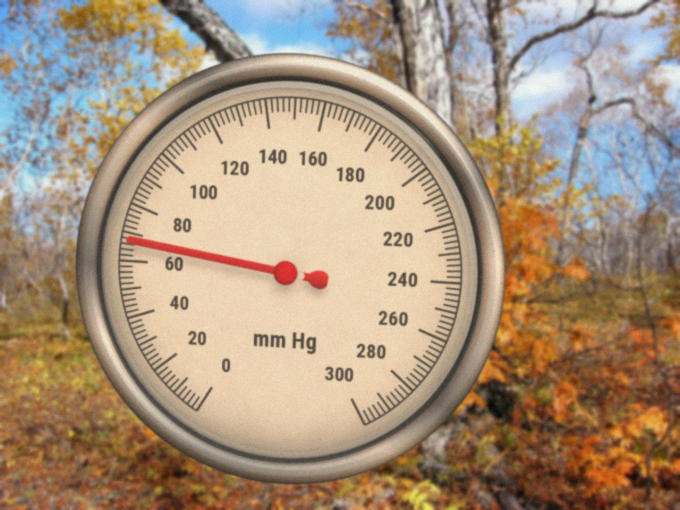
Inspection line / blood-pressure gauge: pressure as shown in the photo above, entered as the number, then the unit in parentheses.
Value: 68 (mmHg)
